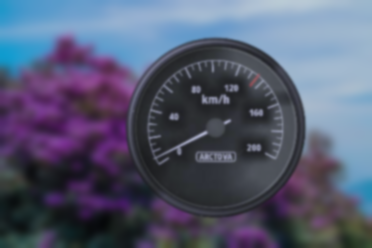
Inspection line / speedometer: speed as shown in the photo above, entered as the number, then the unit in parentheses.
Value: 5 (km/h)
